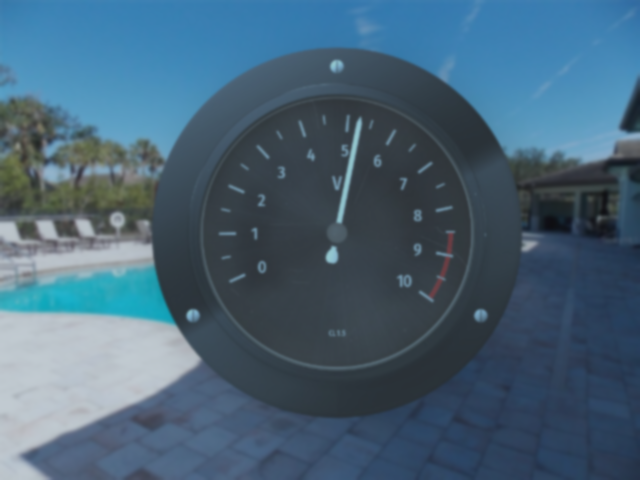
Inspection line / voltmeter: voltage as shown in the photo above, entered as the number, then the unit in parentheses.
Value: 5.25 (V)
